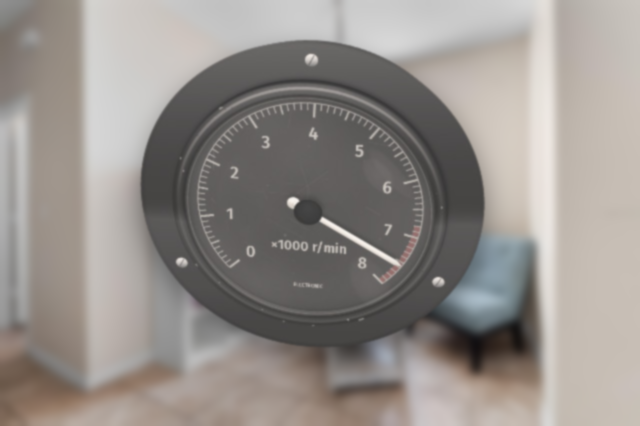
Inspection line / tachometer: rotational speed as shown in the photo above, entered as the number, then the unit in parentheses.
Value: 7500 (rpm)
